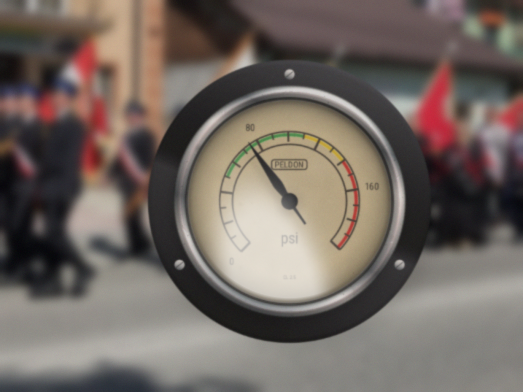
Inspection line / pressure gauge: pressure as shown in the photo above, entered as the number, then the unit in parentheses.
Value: 75 (psi)
